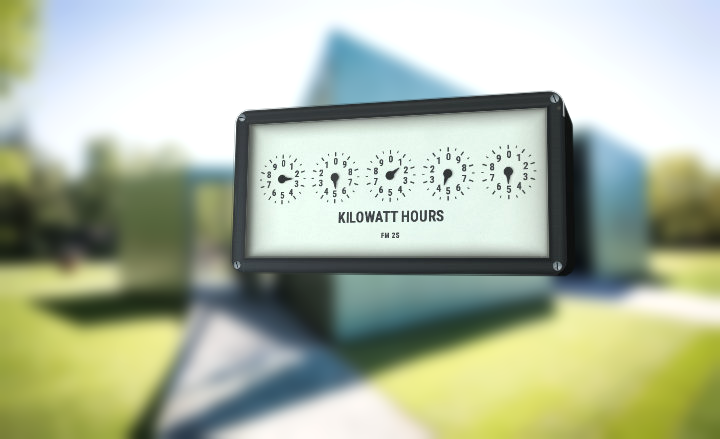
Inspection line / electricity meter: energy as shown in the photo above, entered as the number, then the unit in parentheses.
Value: 25145 (kWh)
